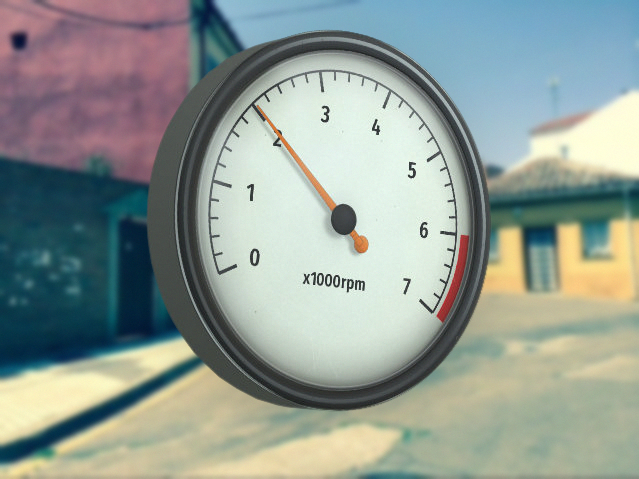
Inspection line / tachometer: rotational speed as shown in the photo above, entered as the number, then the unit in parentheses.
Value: 2000 (rpm)
